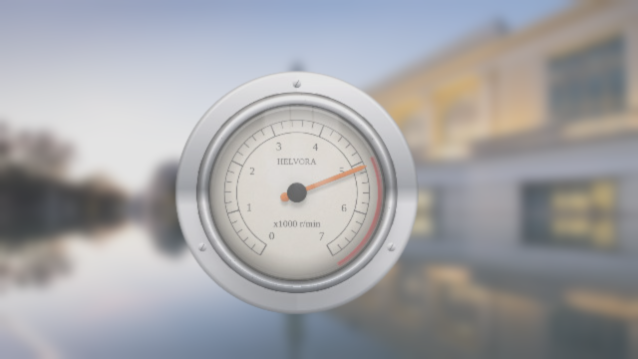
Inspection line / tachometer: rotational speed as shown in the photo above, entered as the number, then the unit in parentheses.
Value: 5100 (rpm)
